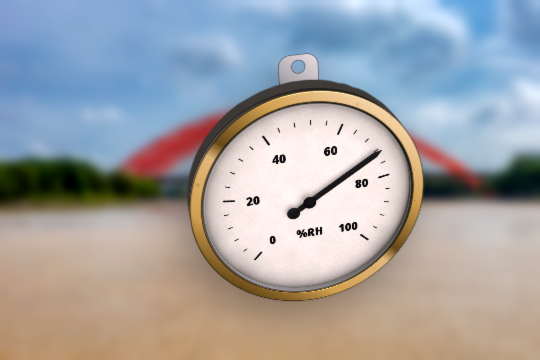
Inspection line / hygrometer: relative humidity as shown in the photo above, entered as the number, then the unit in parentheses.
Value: 72 (%)
